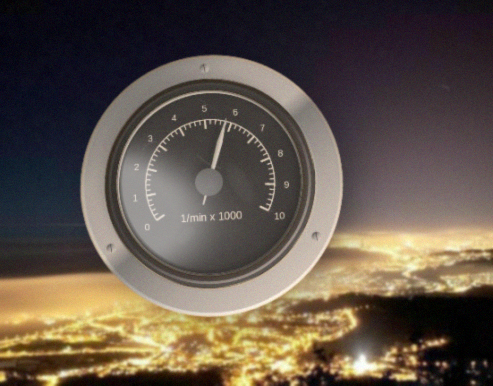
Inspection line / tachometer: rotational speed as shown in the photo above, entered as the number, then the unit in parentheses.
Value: 5800 (rpm)
